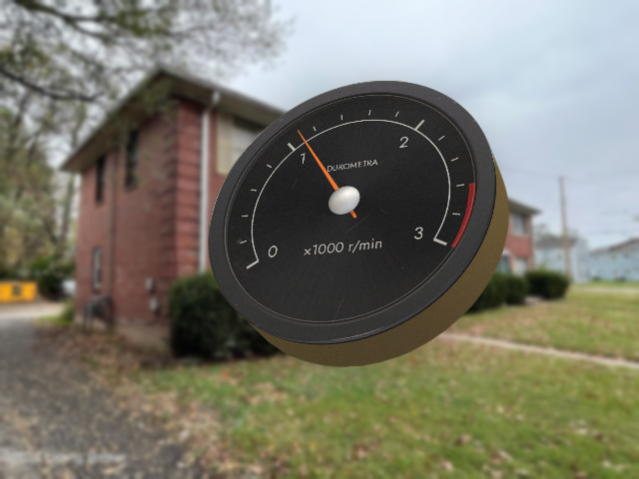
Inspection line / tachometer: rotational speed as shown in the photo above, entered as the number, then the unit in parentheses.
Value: 1100 (rpm)
